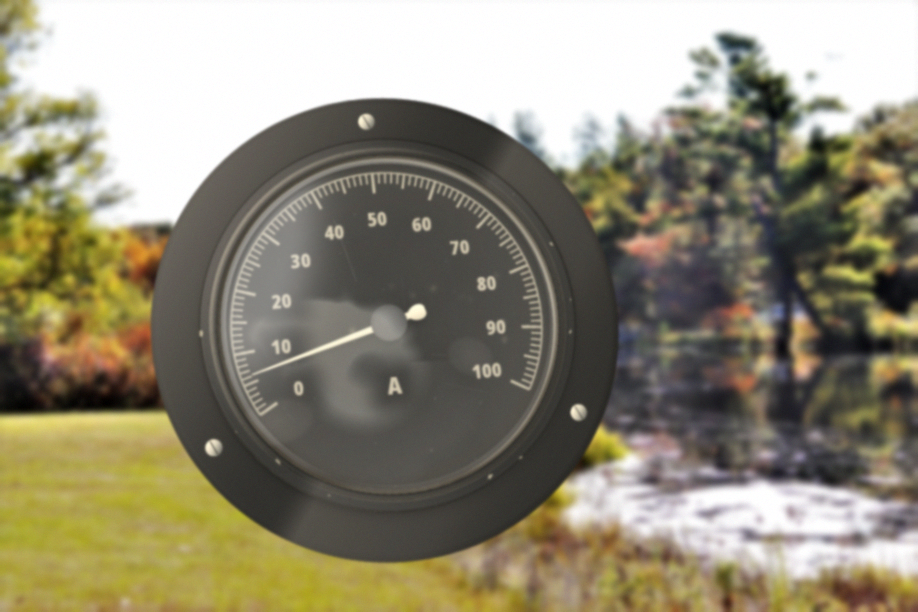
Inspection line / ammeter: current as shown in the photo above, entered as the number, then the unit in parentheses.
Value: 6 (A)
